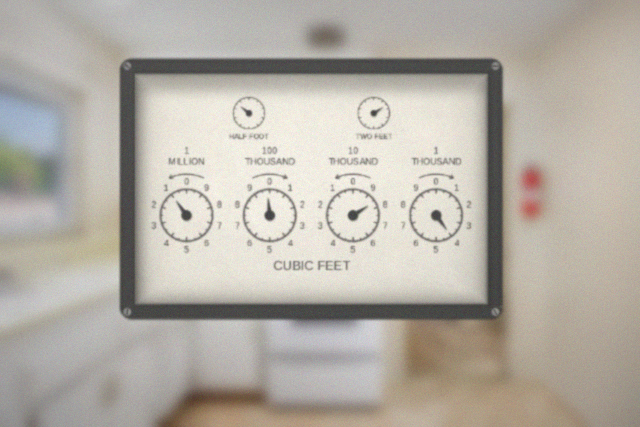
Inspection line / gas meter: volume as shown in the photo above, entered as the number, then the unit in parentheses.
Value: 98400 (ft³)
